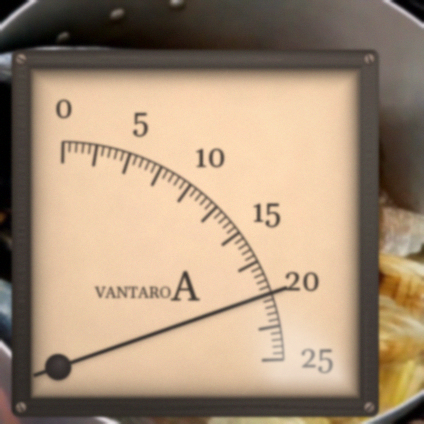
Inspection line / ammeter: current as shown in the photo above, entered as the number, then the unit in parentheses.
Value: 20 (A)
